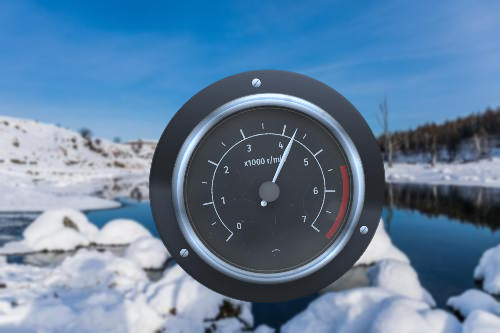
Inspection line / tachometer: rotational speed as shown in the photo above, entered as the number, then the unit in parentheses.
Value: 4250 (rpm)
